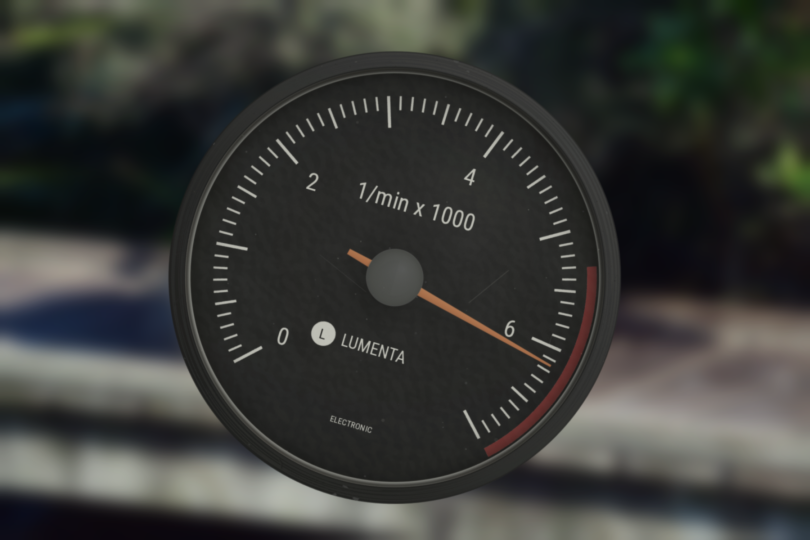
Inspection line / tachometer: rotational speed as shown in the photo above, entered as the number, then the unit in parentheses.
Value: 6150 (rpm)
